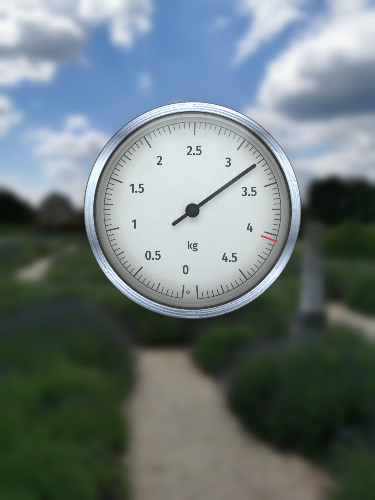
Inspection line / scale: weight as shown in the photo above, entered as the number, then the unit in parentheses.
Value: 3.25 (kg)
